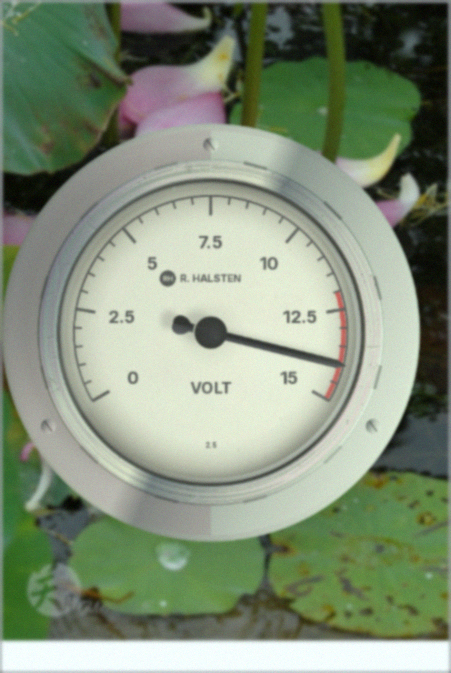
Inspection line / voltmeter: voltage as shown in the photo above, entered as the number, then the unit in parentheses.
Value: 14 (V)
